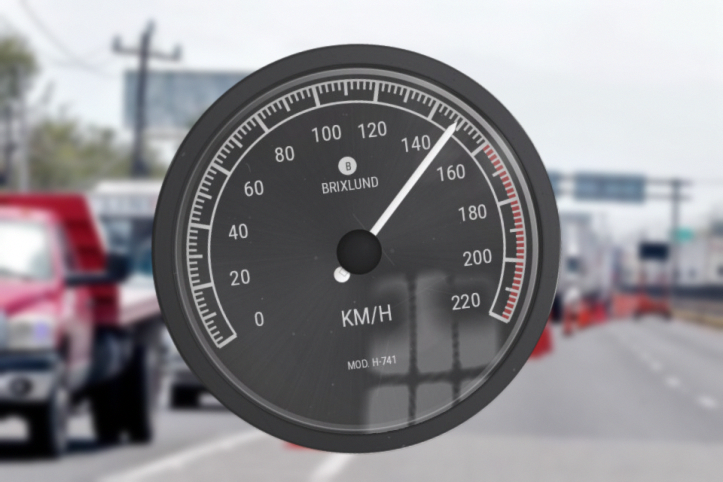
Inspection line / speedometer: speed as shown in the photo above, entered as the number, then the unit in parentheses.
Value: 148 (km/h)
